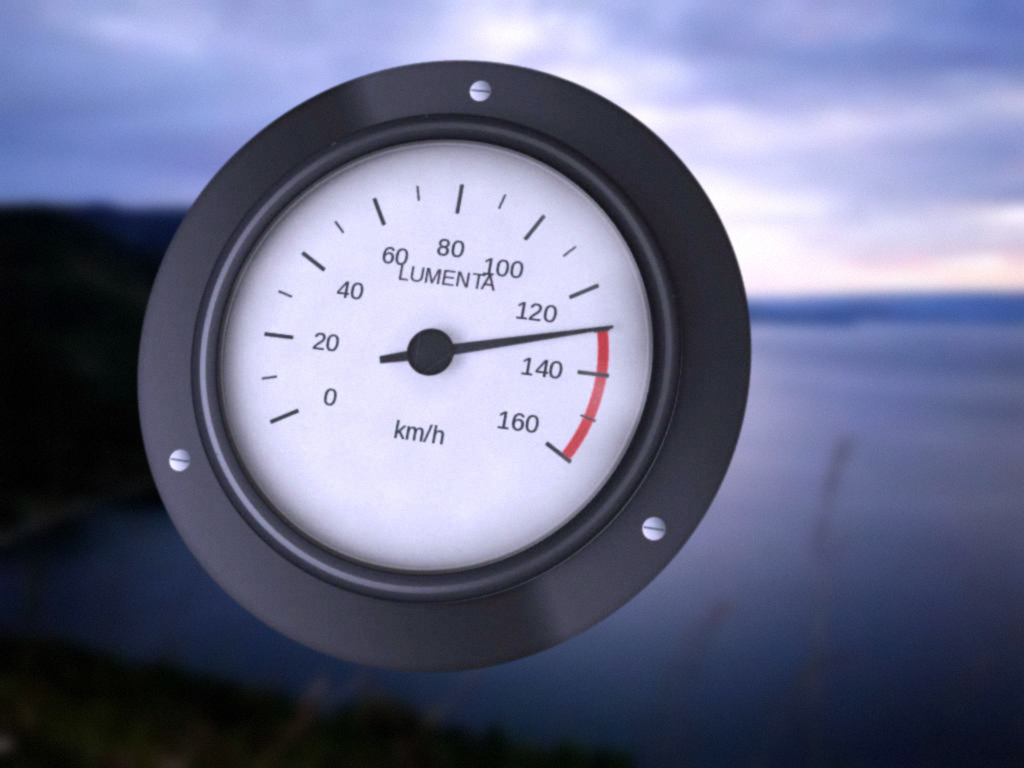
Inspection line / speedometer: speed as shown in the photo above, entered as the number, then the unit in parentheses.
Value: 130 (km/h)
